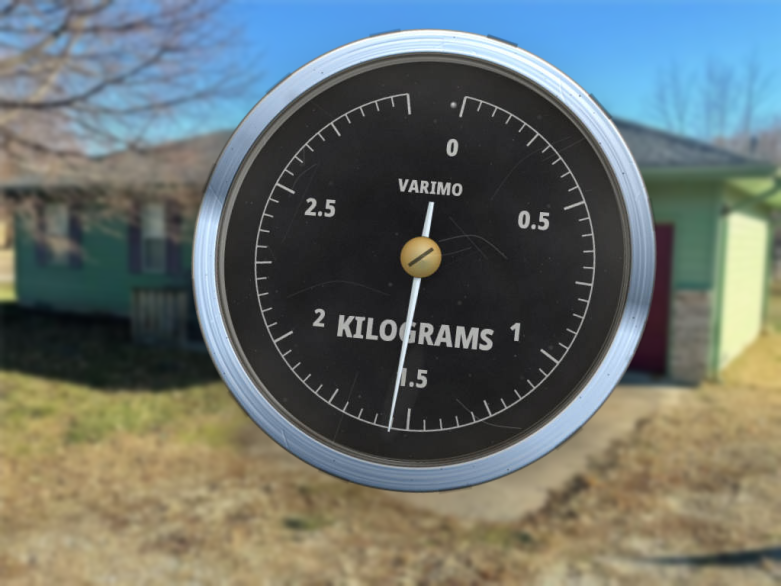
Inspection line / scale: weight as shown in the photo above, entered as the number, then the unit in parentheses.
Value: 1.55 (kg)
